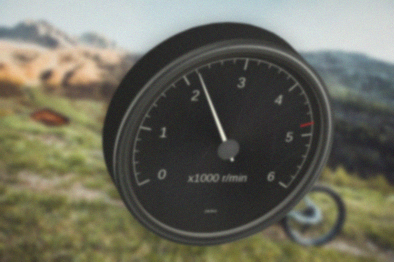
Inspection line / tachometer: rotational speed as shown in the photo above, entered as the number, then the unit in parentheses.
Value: 2200 (rpm)
